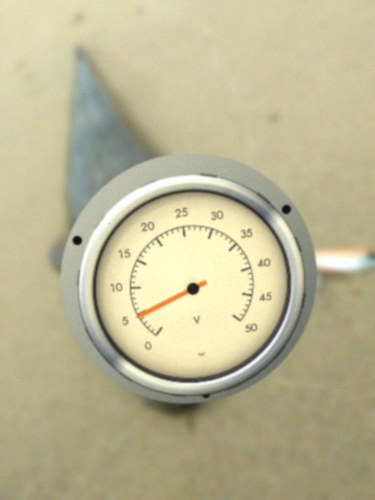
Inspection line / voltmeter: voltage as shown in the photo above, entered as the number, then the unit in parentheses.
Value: 5 (V)
